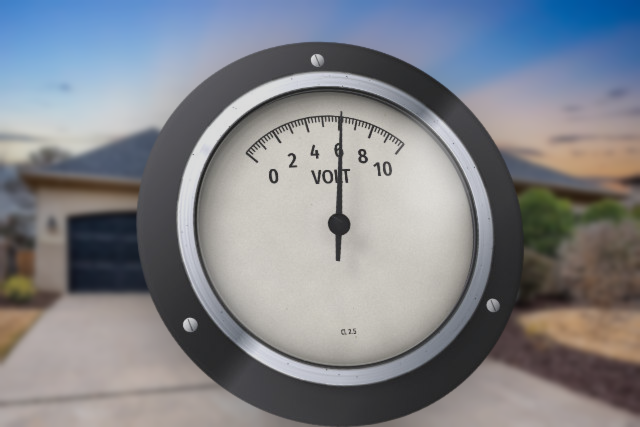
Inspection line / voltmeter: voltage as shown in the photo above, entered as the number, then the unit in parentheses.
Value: 6 (V)
